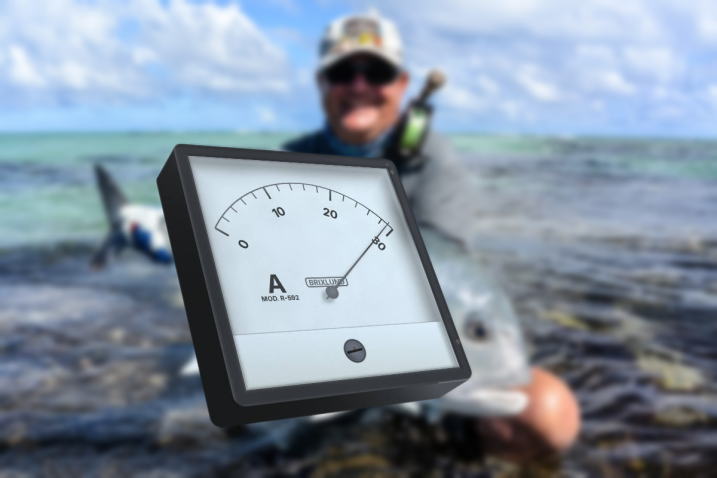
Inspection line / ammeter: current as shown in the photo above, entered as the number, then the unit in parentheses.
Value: 29 (A)
